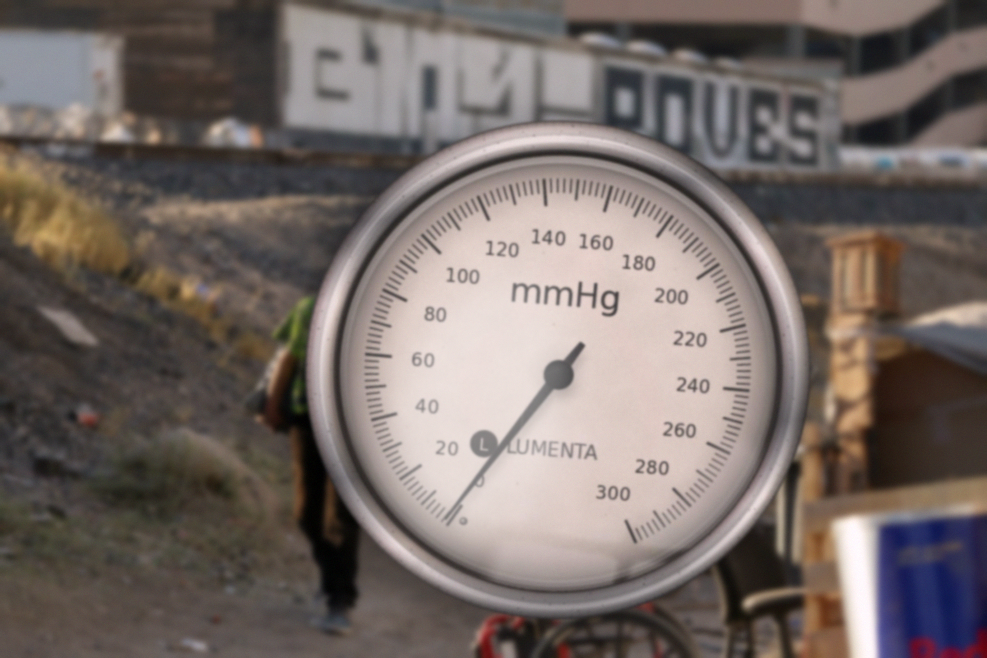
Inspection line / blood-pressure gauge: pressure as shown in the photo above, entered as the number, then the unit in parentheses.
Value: 2 (mmHg)
